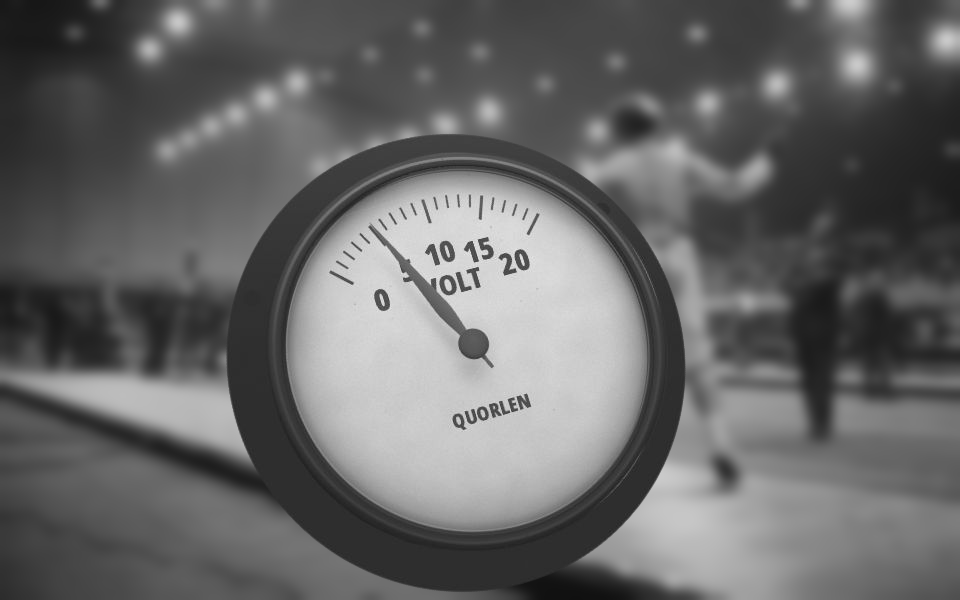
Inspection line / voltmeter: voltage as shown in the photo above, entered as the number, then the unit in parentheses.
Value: 5 (V)
